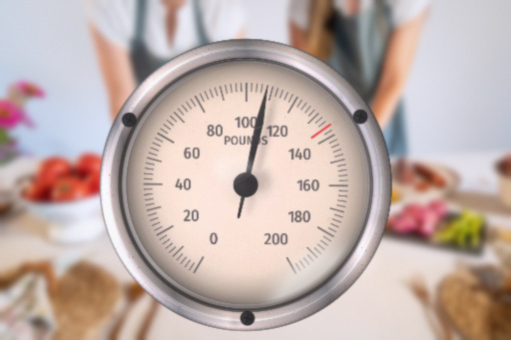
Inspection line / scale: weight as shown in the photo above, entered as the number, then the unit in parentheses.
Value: 108 (lb)
